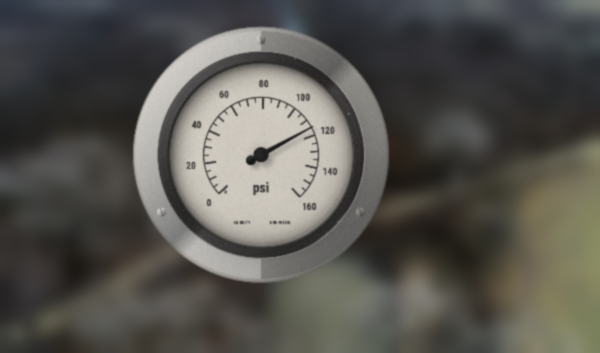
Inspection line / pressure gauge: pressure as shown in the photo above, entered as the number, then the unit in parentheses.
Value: 115 (psi)
